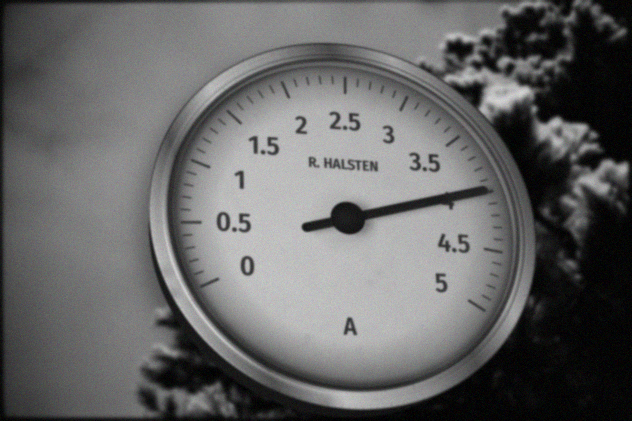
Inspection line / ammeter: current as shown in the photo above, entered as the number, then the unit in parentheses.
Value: 4 (A)
